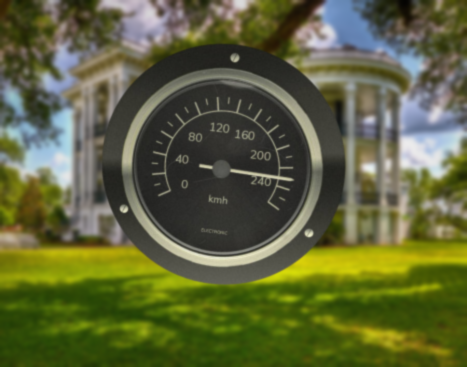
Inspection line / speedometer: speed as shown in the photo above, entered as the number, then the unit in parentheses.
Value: 230 (km/h)
